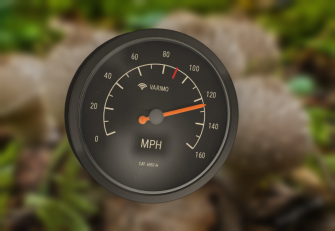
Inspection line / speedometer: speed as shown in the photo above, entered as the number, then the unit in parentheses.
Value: 125 (mph)
